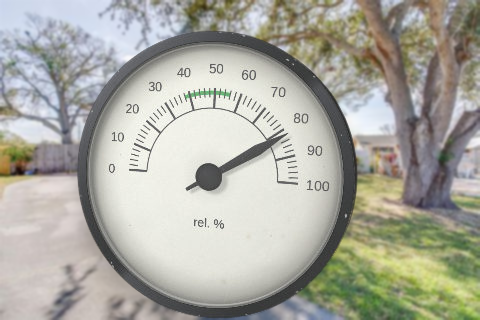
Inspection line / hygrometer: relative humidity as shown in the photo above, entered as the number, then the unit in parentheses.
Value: 82 (%)
